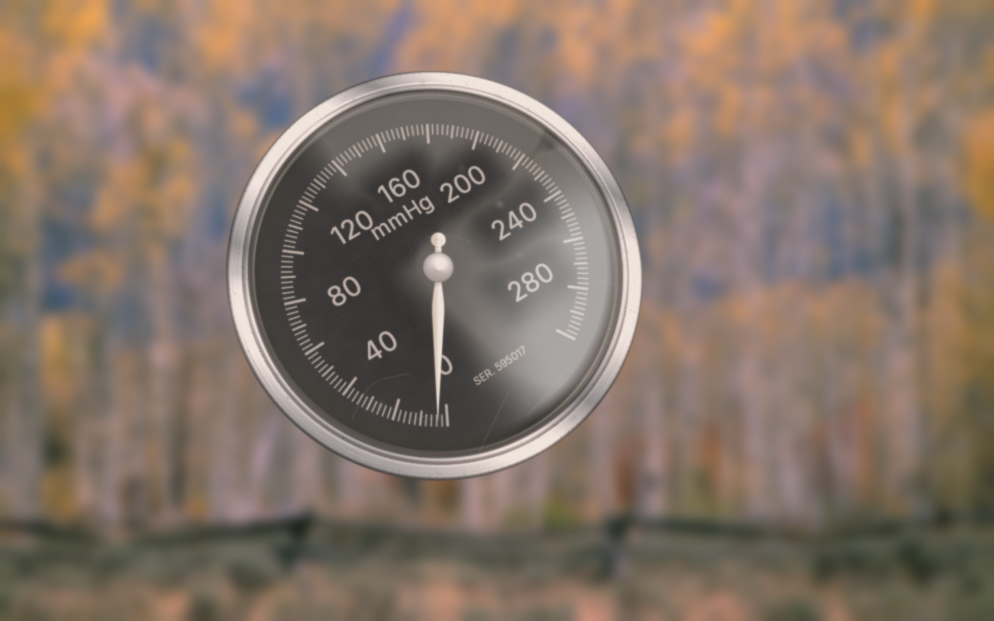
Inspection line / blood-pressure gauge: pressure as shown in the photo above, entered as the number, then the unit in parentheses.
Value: 4 (mmHg)
